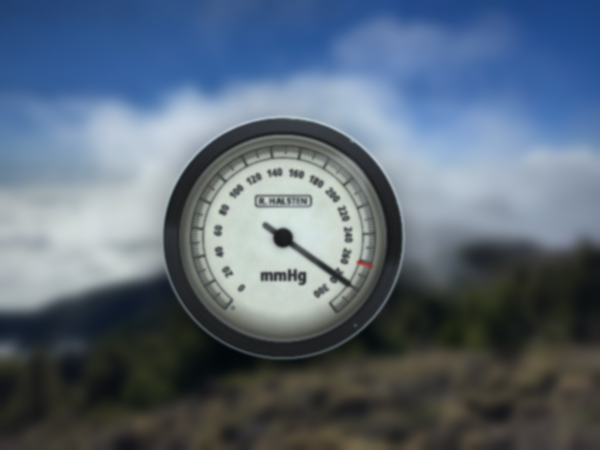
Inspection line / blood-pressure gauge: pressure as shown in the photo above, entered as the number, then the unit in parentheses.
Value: 280 (mmHg)
